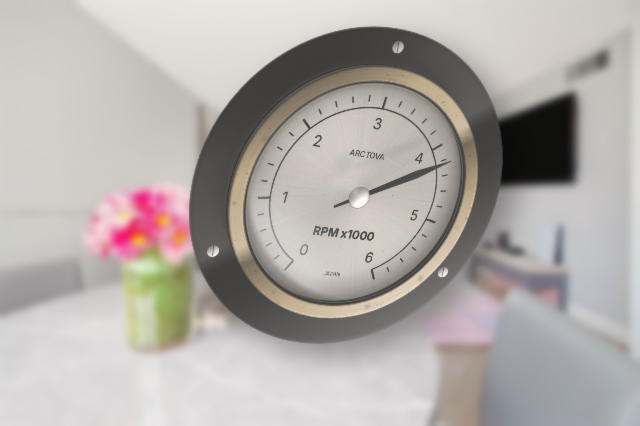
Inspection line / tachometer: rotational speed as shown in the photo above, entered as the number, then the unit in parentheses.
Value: 4200 (rpm)
